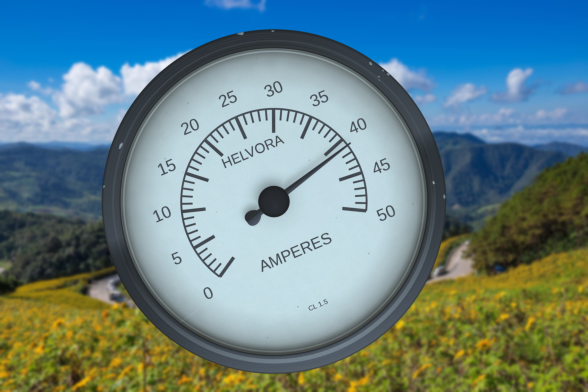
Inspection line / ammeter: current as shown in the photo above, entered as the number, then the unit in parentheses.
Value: 41 (A)
